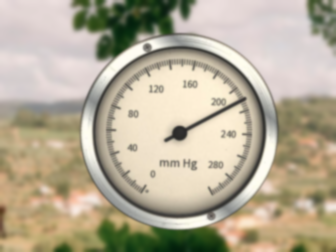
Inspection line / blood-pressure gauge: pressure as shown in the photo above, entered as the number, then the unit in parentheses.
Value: 210 (mmHg)
